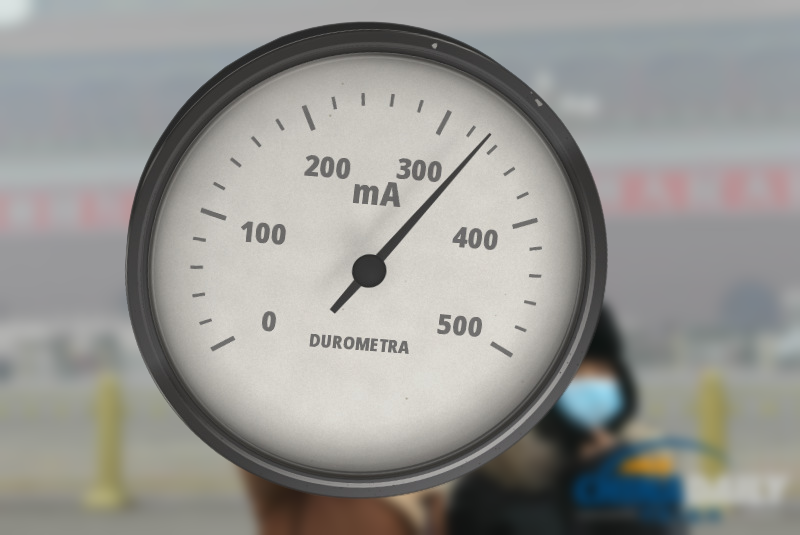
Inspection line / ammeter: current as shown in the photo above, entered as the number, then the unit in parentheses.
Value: 330 (mA)
